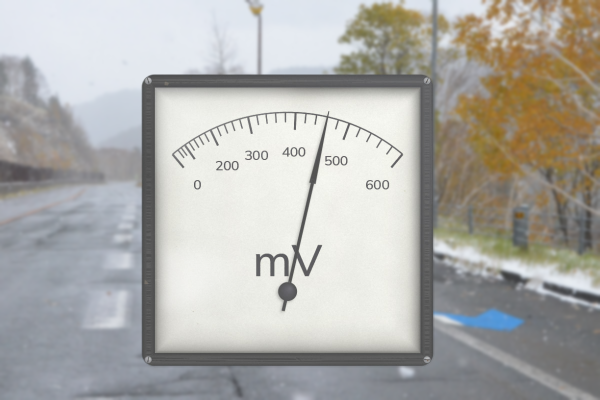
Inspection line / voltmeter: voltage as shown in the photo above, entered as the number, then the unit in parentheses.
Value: 460 (mV)
